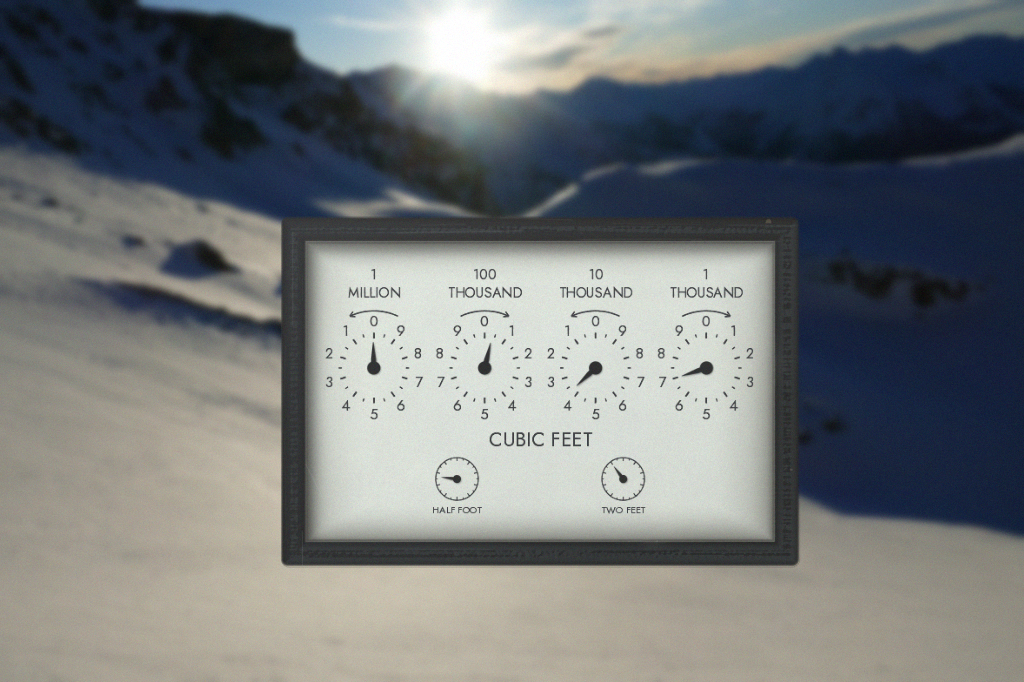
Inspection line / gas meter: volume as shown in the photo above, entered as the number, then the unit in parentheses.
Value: 3700 (ft³)
